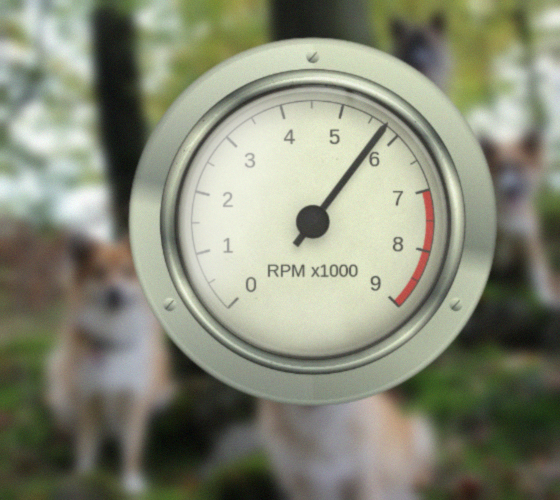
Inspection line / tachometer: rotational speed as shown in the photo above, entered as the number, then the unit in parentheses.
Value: 5750 (rpm)
